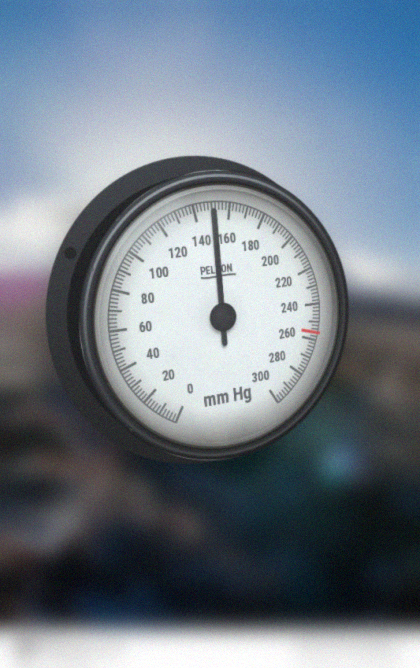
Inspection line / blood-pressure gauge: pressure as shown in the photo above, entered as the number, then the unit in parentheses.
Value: 150 (mmHg)
